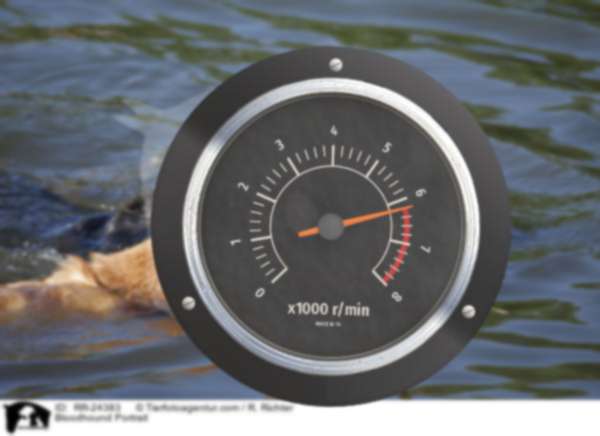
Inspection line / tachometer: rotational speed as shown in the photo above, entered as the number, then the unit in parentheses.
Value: 6200 (rpm)
